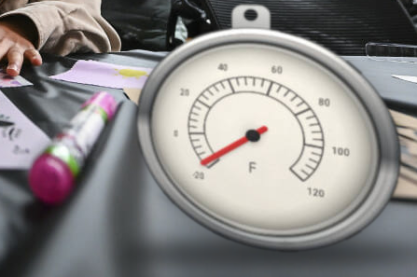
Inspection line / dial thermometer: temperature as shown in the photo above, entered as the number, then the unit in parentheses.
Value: -16 (°F)
